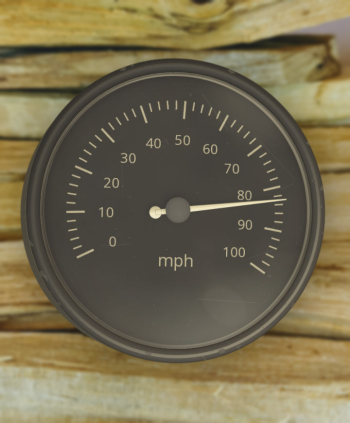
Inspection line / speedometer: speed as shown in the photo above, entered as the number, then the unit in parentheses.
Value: 83 (mph)
